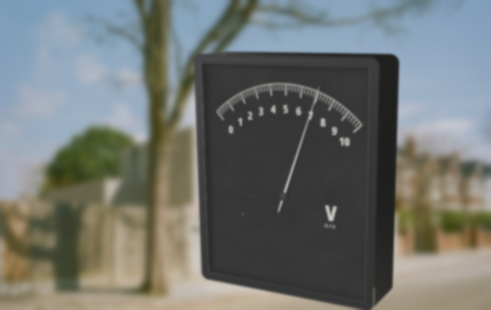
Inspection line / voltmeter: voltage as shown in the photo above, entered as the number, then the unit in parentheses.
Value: 7 (V)
